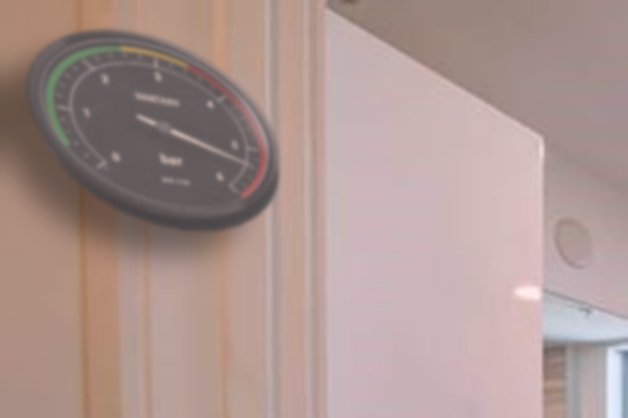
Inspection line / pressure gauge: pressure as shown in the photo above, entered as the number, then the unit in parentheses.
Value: 5.4 (bar)
